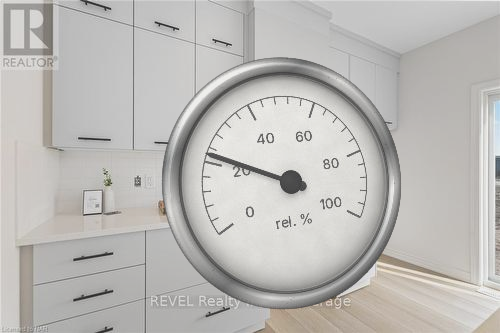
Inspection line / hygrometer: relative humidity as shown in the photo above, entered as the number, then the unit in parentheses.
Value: 22 (%)
